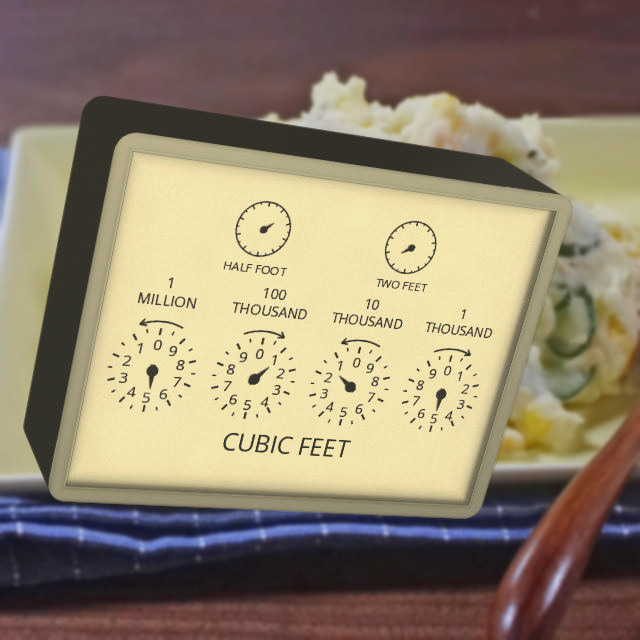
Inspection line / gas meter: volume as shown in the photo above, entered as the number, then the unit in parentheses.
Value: 511500 (ft³)
